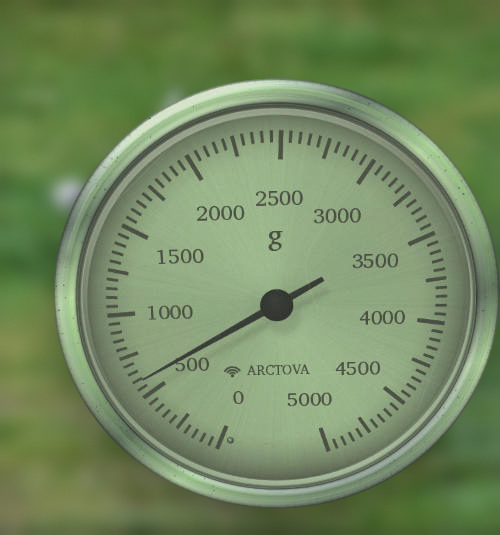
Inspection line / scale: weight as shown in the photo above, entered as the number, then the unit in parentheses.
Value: 600 (g)
